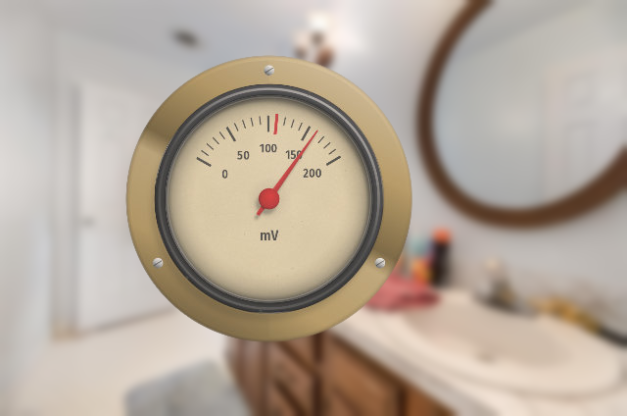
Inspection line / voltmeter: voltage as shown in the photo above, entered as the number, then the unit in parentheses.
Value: 160 (mV)
